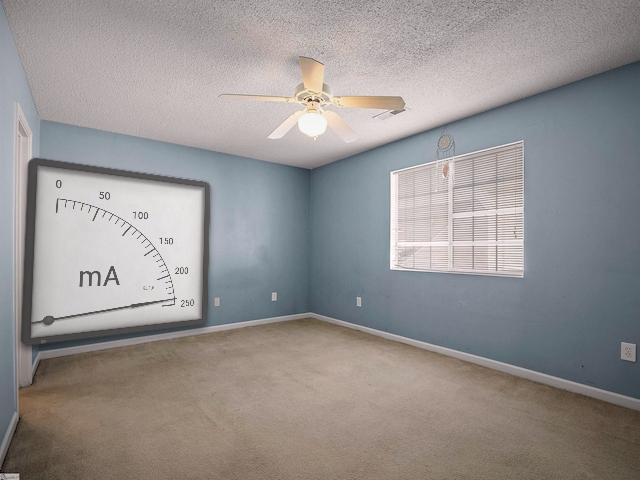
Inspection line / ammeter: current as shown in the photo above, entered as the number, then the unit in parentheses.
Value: 240 (mA)
